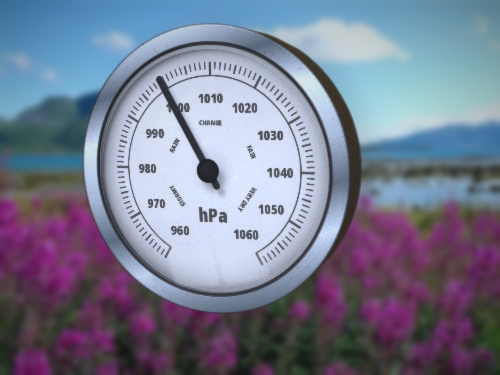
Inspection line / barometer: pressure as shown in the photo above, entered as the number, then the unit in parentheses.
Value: 1000 (hPa)
